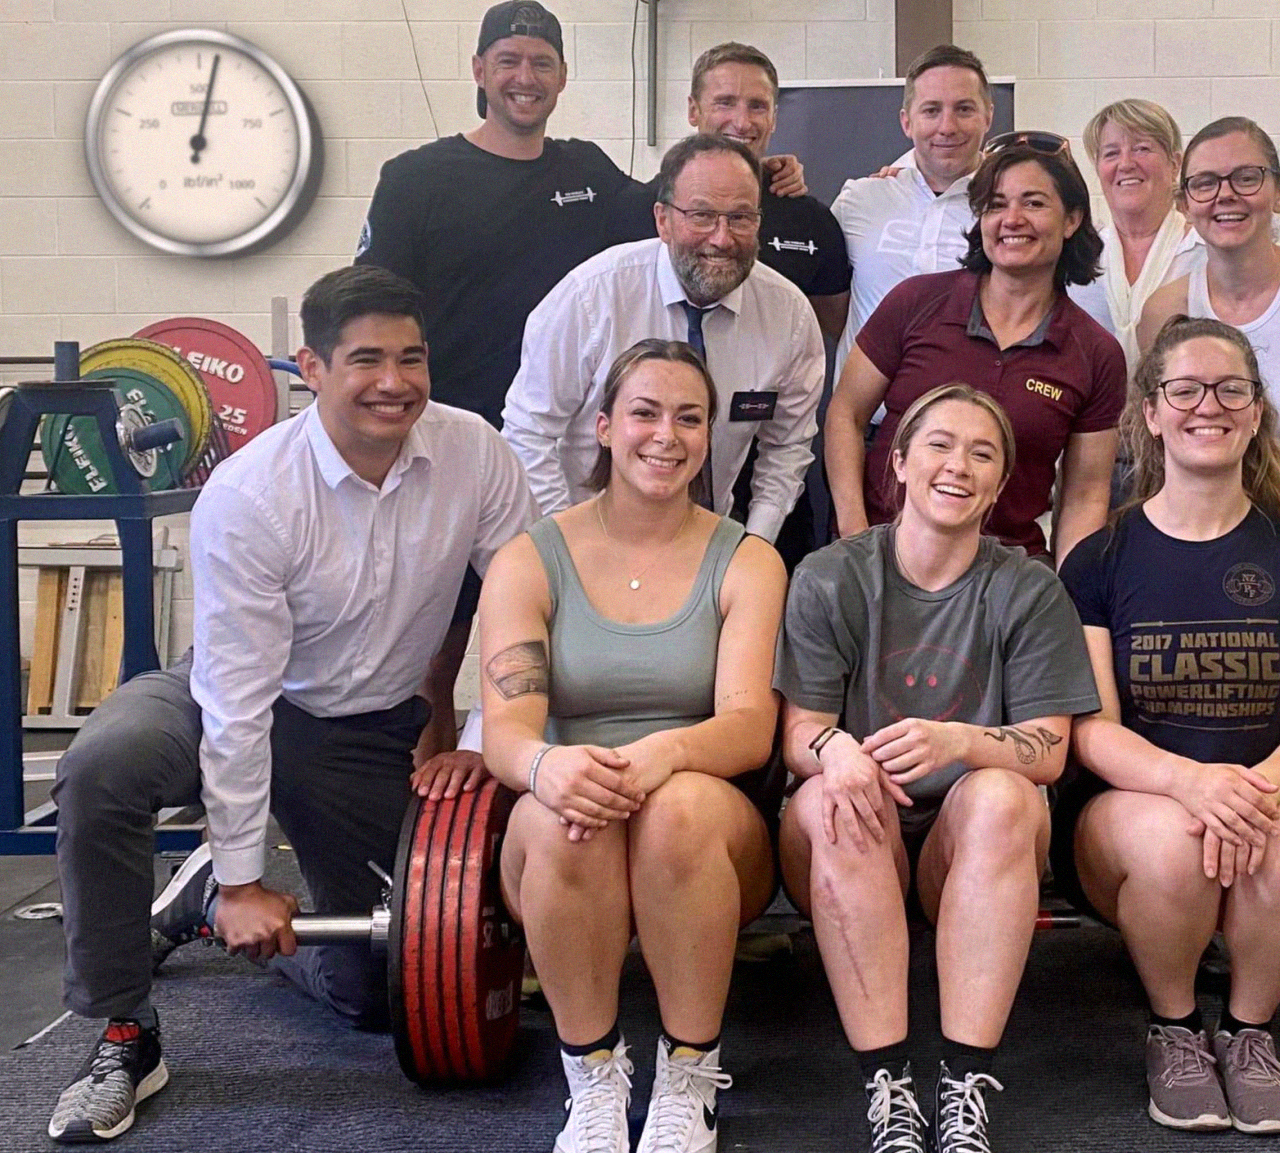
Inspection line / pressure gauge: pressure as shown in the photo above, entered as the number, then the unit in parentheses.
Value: 550 (psi)
